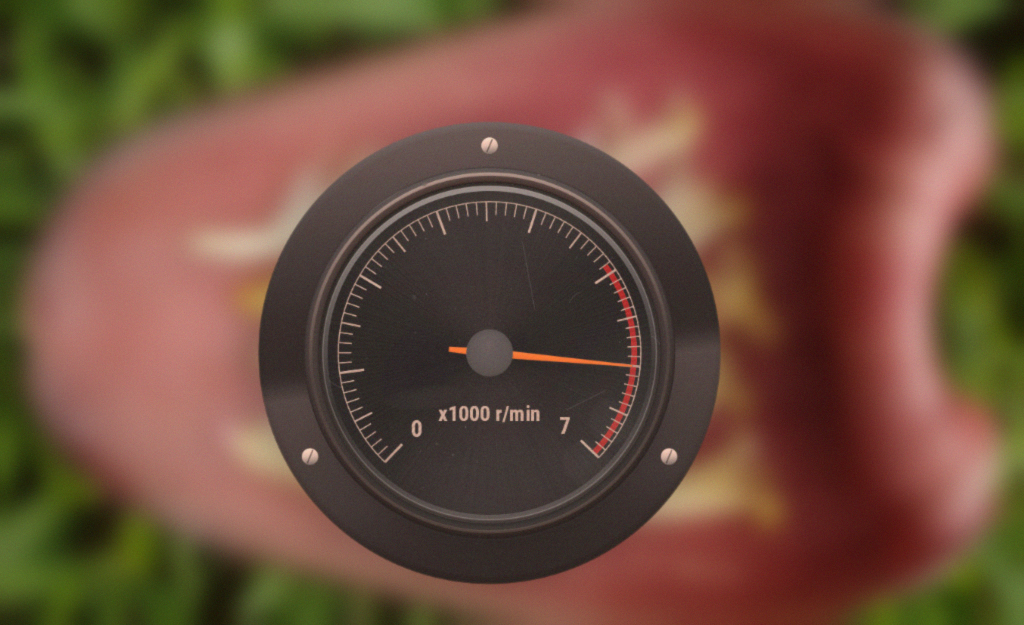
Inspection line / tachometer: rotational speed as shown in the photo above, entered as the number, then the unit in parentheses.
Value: 6000 (rpm)
